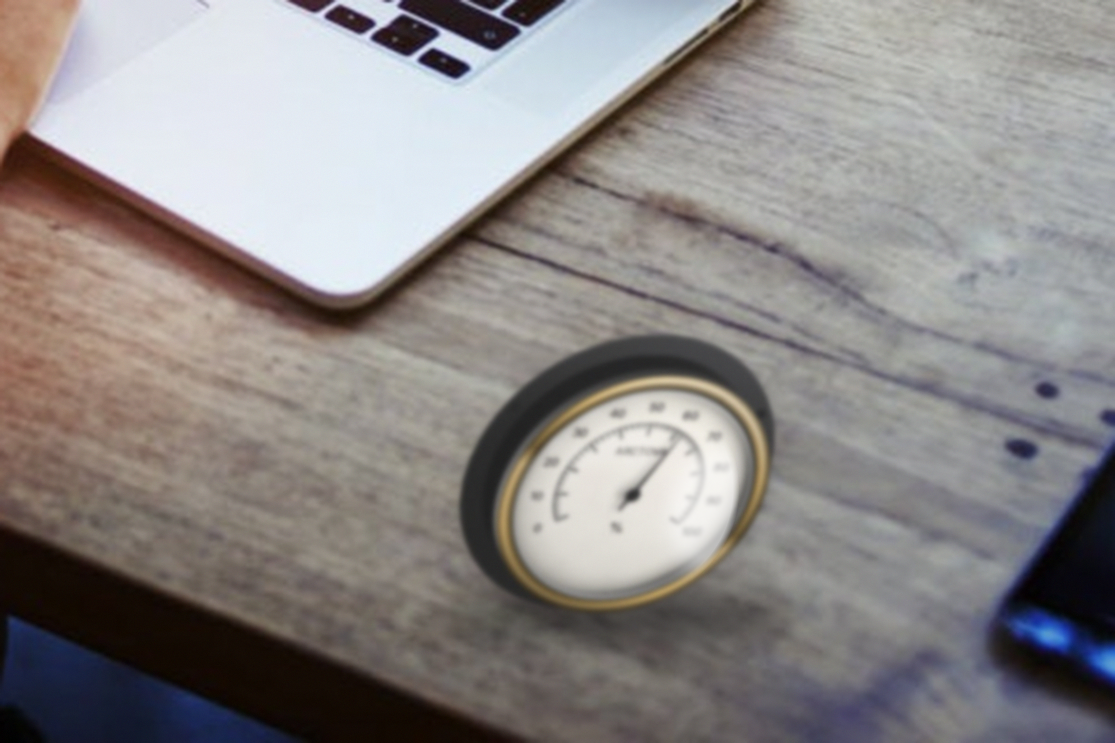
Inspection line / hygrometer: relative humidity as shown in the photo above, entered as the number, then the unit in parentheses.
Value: 60 (%)
